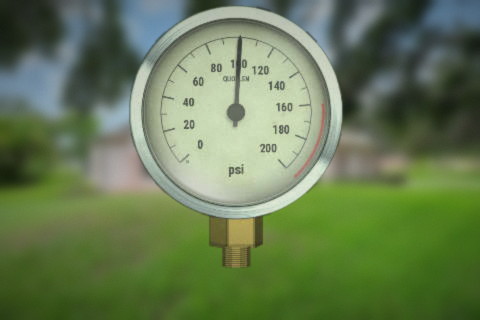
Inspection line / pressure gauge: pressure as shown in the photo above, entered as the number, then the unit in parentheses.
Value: 100 (psi)
